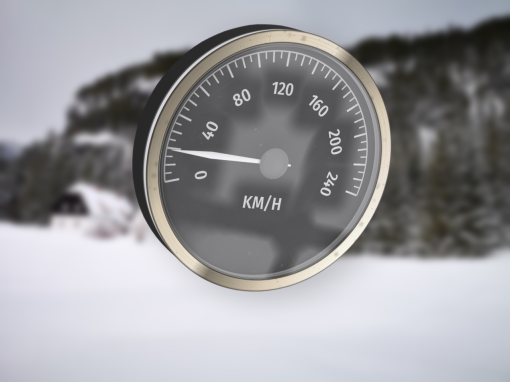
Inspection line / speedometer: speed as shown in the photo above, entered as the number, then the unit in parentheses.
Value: 20 (km/h)
